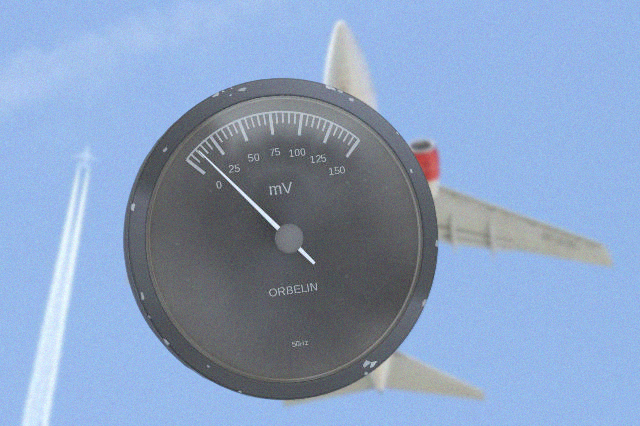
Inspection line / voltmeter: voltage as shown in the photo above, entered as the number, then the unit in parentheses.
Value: 10 (mV)
